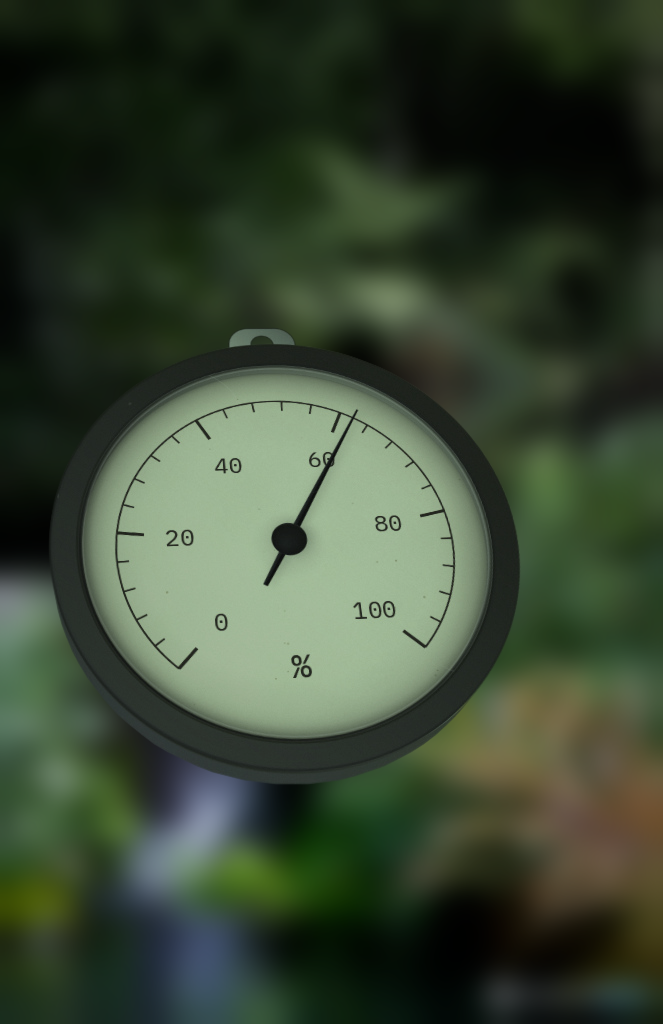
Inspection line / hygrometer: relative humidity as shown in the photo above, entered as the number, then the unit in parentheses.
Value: 62 (%)
